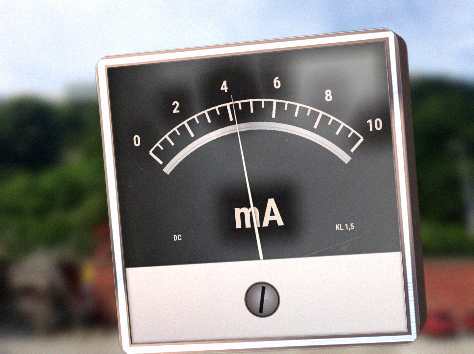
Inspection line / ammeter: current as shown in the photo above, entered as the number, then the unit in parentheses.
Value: 4.25 (mA)
